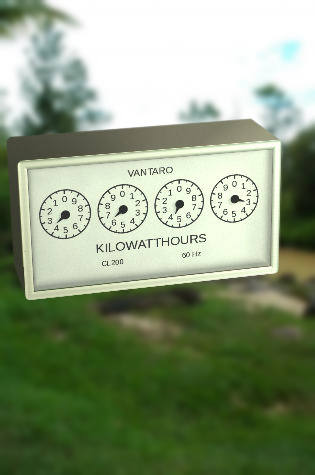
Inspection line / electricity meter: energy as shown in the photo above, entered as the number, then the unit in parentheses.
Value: 3643 (kWh)
